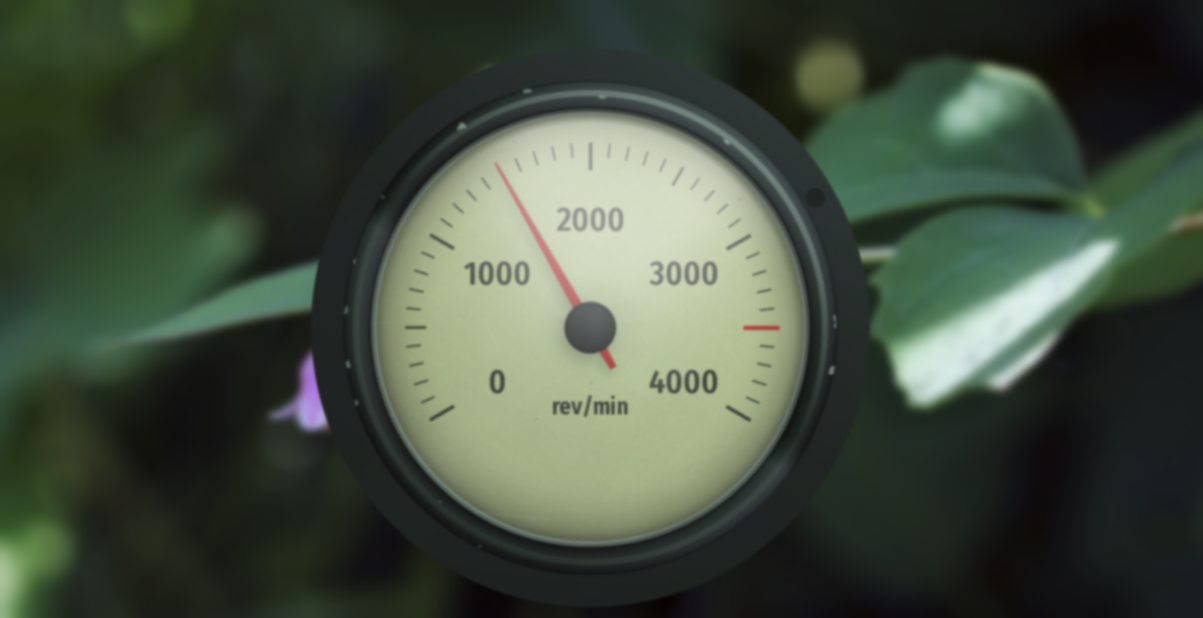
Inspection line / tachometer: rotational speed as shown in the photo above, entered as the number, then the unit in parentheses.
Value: 1500 (rpm)
